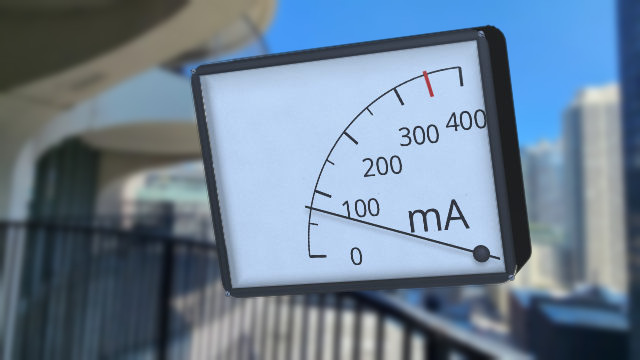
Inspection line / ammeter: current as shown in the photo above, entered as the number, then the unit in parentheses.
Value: 75 (mA)
